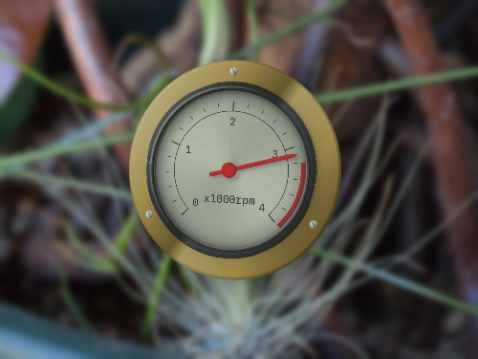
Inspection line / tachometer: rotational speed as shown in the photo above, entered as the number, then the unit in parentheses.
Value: 3100 (rpm)
